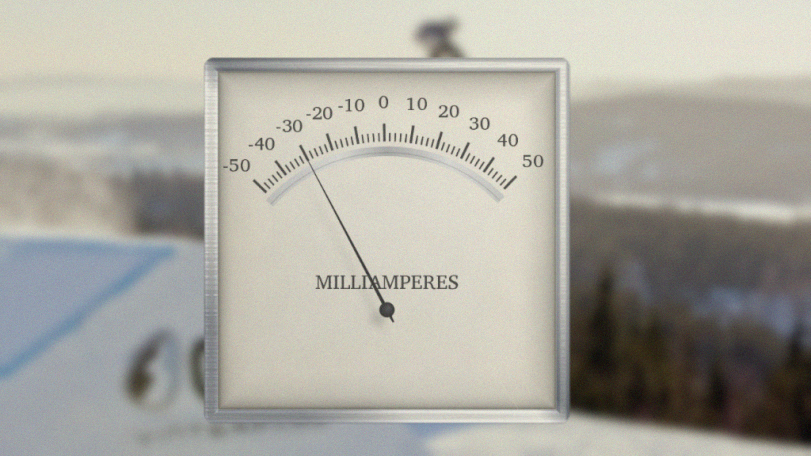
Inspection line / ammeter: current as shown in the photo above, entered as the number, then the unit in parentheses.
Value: -30 (mA)
